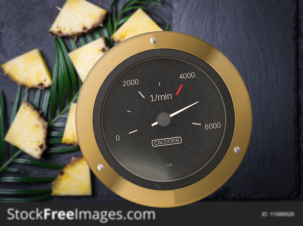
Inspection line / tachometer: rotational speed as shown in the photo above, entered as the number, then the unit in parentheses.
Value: 5000 (rpm)
